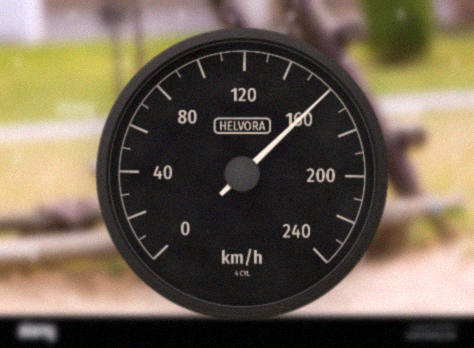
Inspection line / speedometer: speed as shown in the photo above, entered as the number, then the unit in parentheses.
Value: 160 (km/h)
